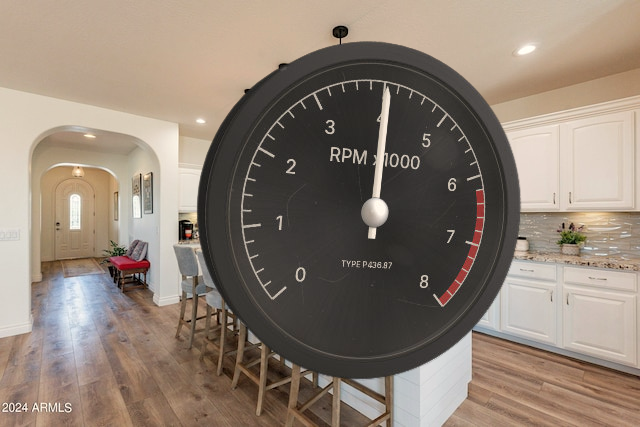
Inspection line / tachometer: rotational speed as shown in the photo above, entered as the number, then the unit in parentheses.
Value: 4000 (rpm)
